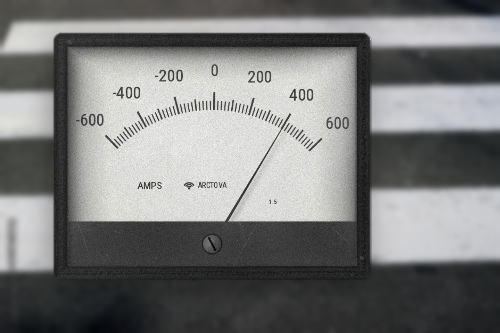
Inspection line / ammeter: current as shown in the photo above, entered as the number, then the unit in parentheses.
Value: 400 (A)
